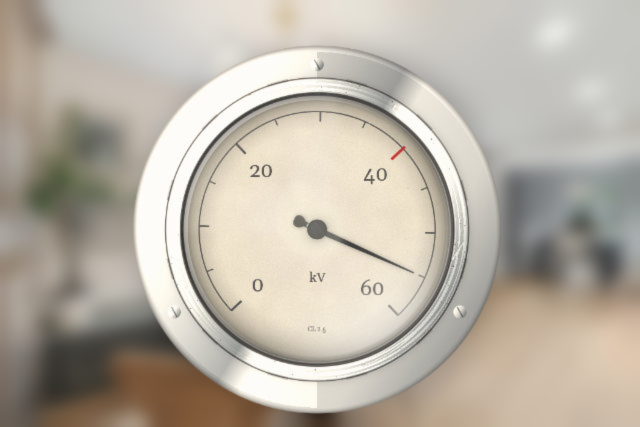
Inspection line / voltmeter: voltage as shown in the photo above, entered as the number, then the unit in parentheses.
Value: 55 (kV)
